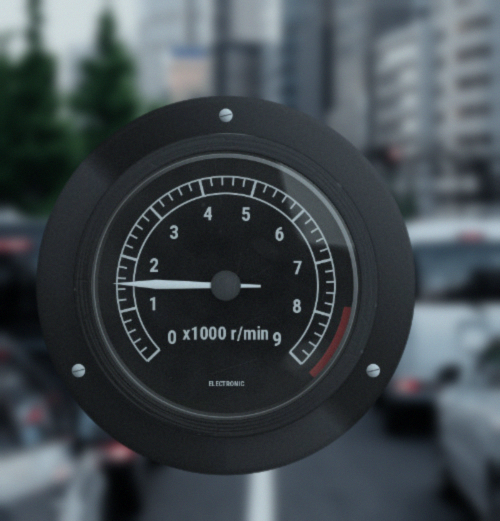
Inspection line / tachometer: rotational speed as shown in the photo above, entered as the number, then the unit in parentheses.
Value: 1500 (rpm)
